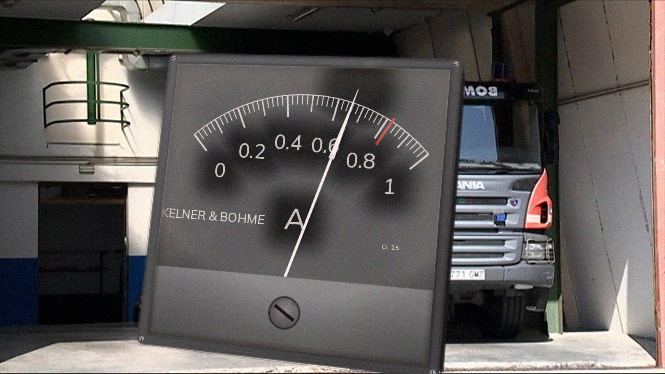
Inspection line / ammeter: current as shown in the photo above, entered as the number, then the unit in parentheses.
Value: 0.66 (A)
